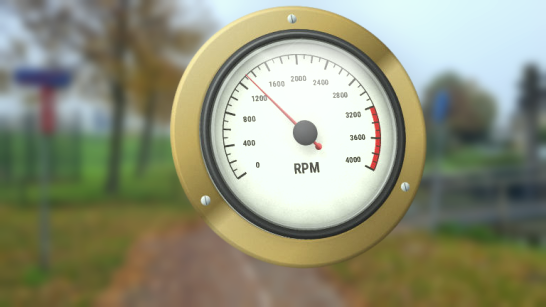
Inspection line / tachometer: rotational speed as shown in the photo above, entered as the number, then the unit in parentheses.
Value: 1300 (rpm)
